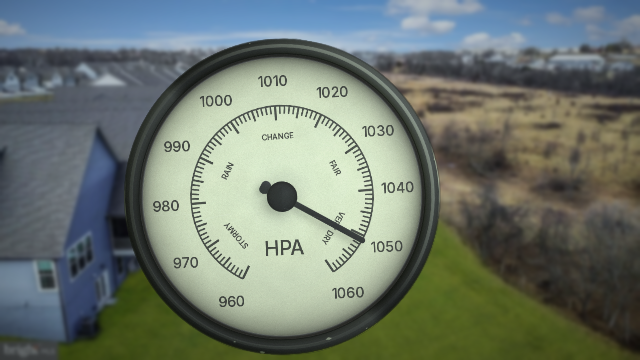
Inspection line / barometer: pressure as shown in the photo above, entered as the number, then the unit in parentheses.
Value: 1051 (hPa)
